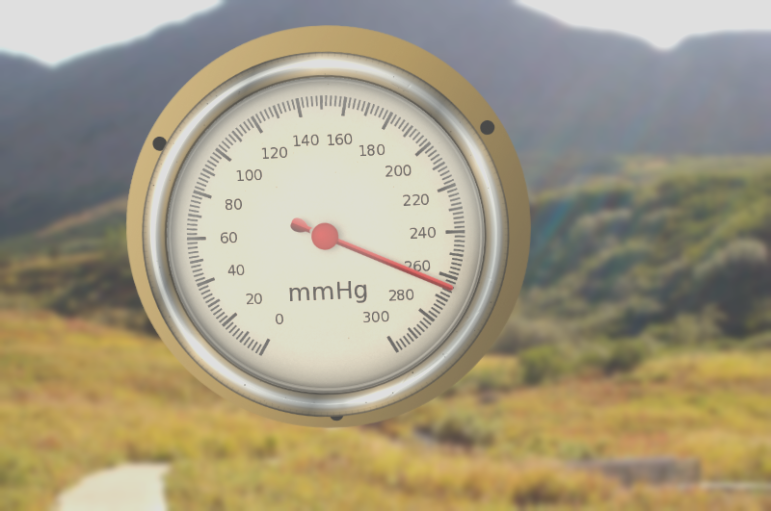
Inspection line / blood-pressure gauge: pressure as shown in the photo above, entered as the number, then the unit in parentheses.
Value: 264 (mmHg)
